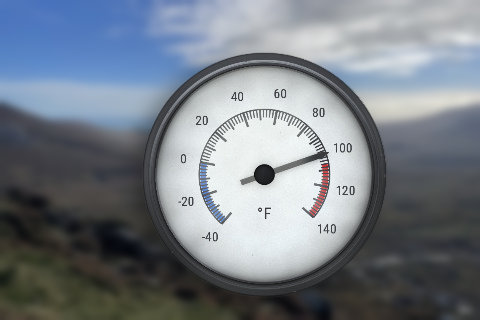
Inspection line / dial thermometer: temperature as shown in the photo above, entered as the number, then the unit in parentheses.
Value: 100 (°F)
